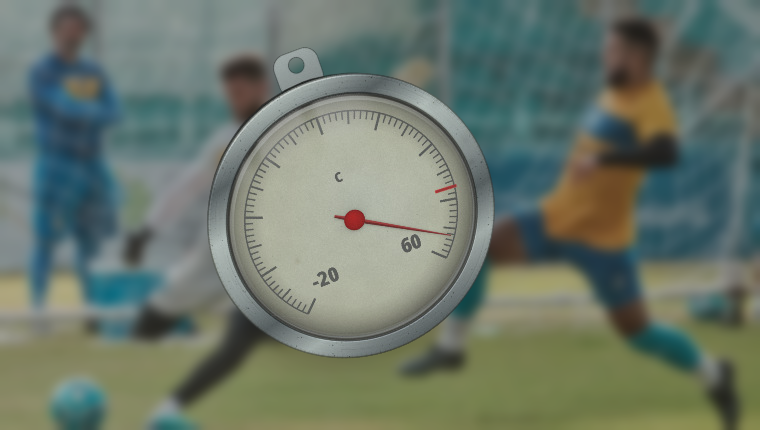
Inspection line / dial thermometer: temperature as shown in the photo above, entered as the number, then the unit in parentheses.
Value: 56 (°C)
